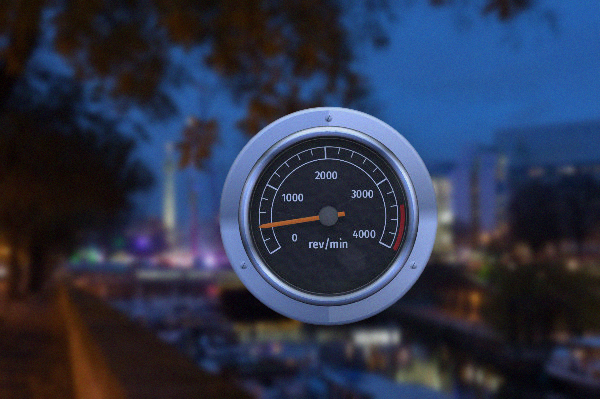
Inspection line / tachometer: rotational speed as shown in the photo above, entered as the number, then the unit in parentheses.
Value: 400 (rpm)
